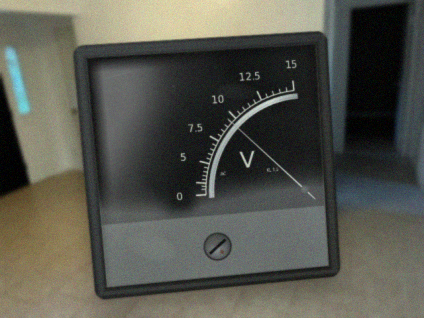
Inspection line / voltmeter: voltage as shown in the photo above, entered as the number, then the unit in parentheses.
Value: 9.5 (V)
